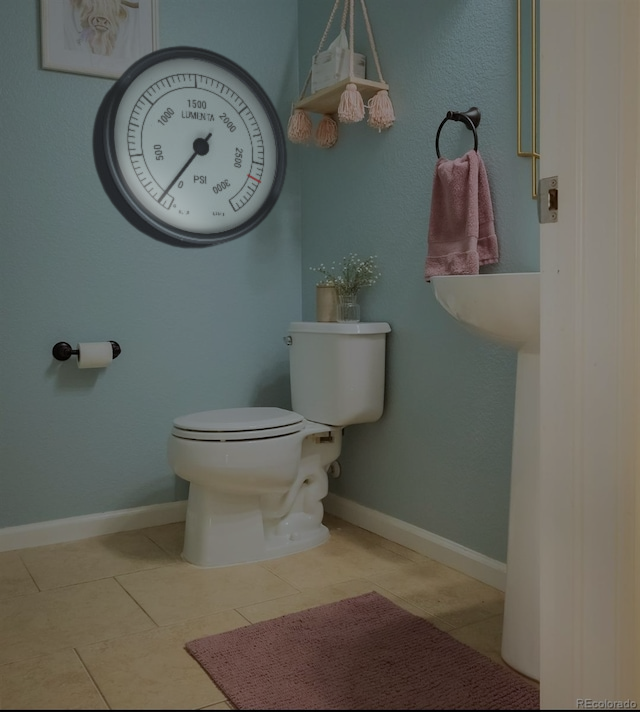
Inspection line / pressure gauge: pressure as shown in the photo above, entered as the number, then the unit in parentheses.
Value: 100 (psi)
